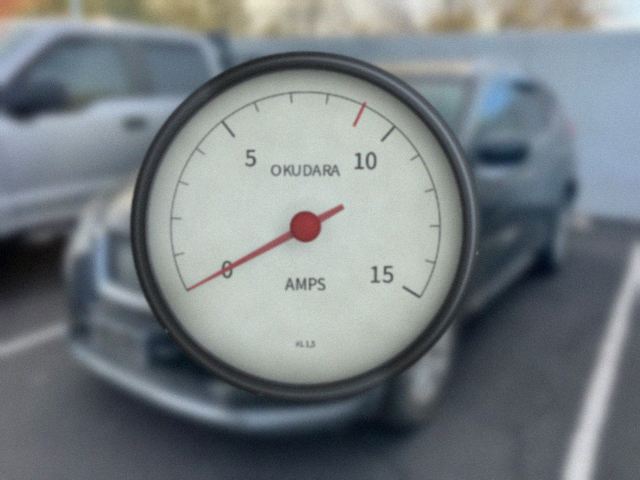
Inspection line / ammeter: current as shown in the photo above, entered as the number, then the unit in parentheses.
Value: 0 (A)
